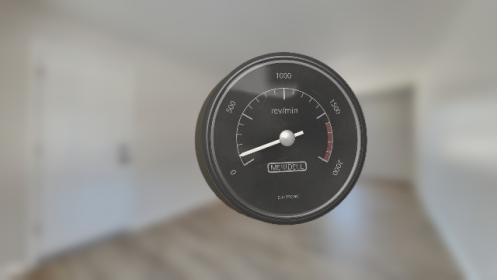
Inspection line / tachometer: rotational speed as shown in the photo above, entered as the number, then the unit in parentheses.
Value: 100 (rpm)
